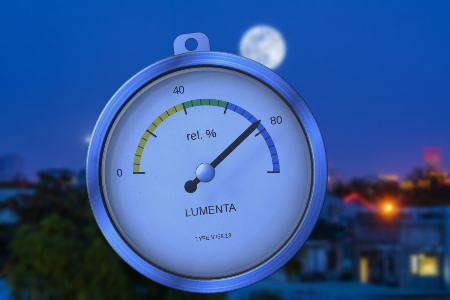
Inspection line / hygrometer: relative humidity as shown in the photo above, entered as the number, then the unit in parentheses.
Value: 76 (%)
